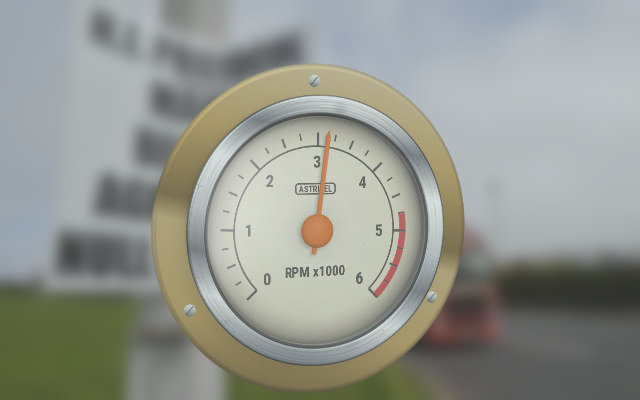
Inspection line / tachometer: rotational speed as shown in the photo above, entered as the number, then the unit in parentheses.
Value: 3125 (rpm)
